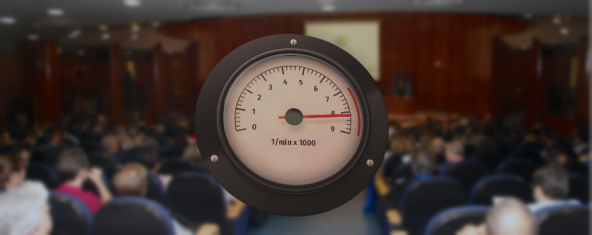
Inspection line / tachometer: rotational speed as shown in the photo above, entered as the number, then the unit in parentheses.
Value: 8200 (rpm)
